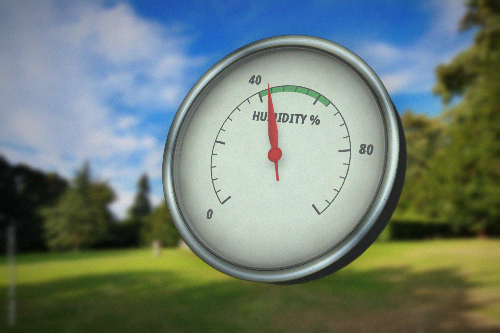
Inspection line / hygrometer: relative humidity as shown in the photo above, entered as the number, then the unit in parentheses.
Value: 44 (%)
